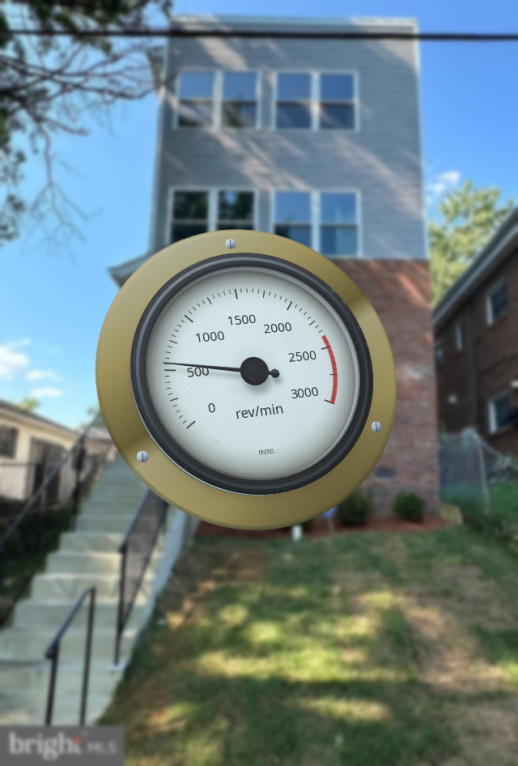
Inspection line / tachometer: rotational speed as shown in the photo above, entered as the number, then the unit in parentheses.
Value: 550 (rpm)
